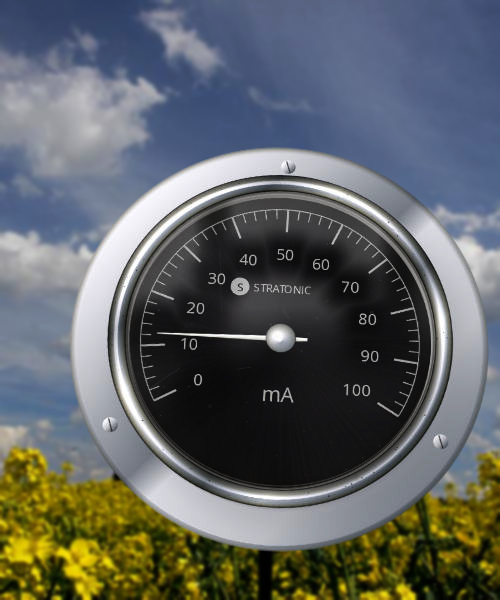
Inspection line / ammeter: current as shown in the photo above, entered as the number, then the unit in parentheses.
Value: 12 (mA)
